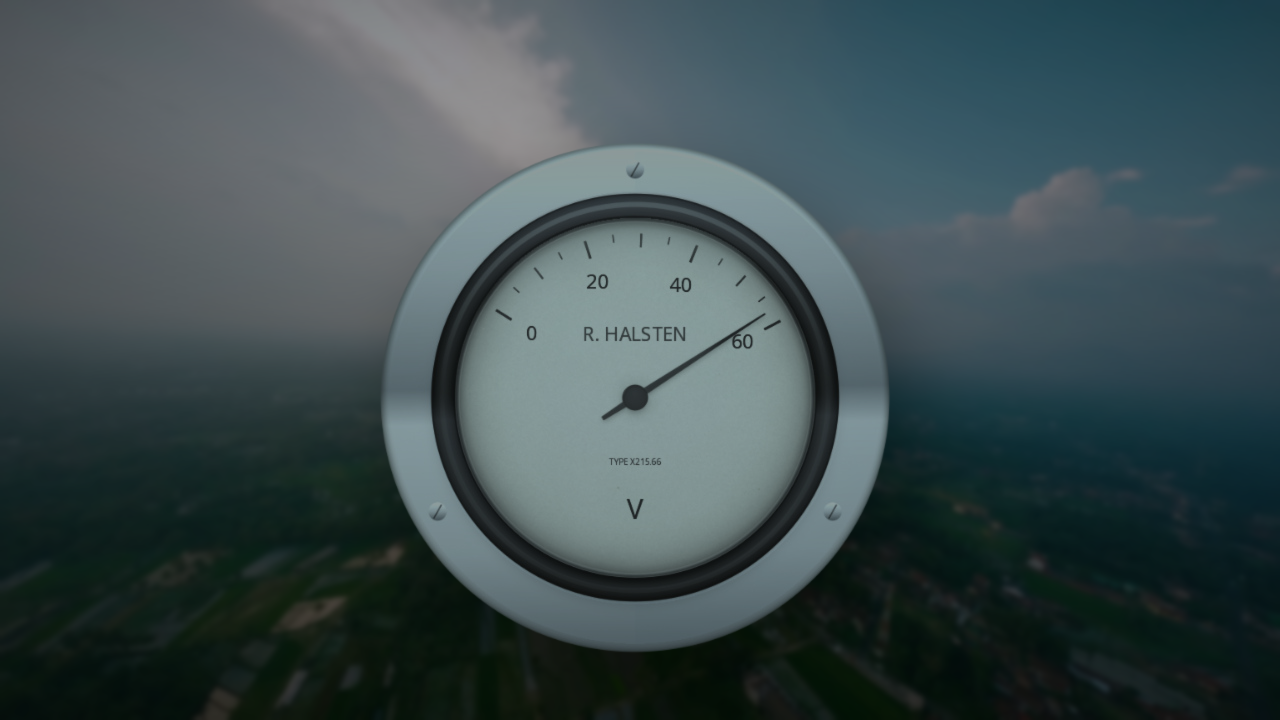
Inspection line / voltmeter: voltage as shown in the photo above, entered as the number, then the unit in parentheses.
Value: 57.5 (V)
